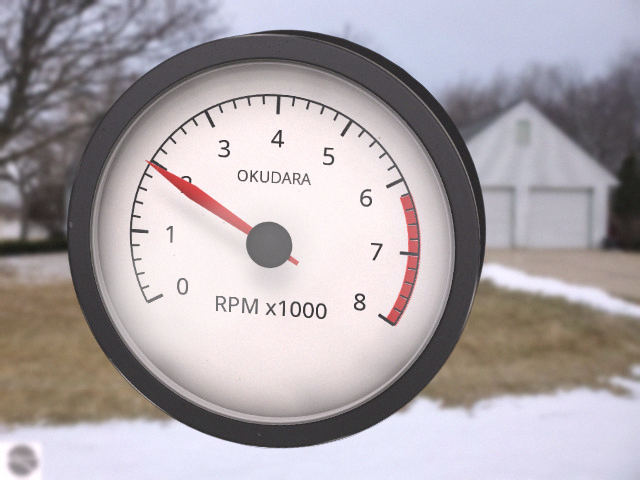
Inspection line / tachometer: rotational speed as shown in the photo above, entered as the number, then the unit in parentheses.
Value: 2000 (rpm)
